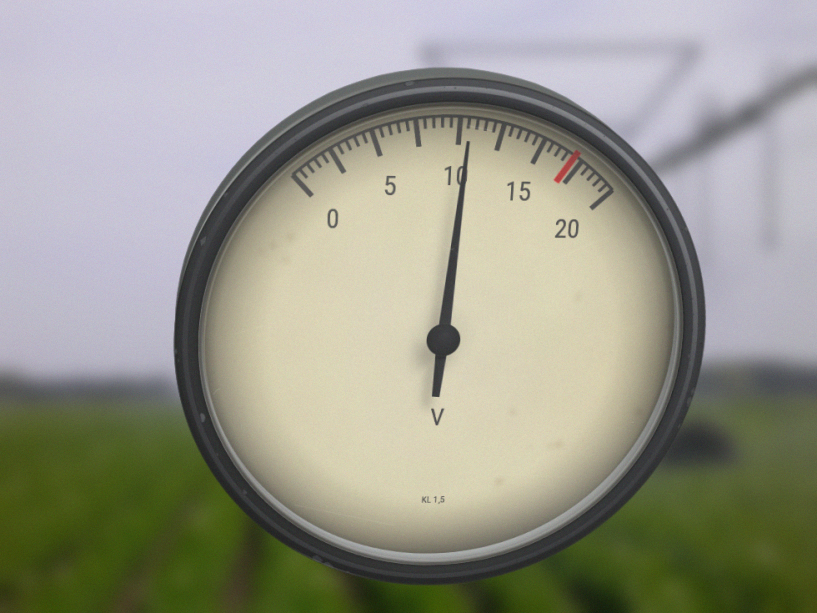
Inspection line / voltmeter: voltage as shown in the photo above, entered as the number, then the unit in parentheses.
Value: 10.5 (V)
